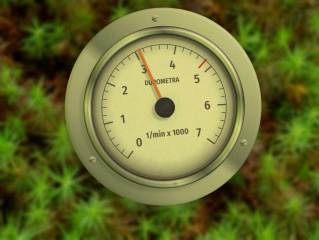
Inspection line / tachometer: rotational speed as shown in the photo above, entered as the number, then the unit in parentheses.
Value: 3100 (rpm)
